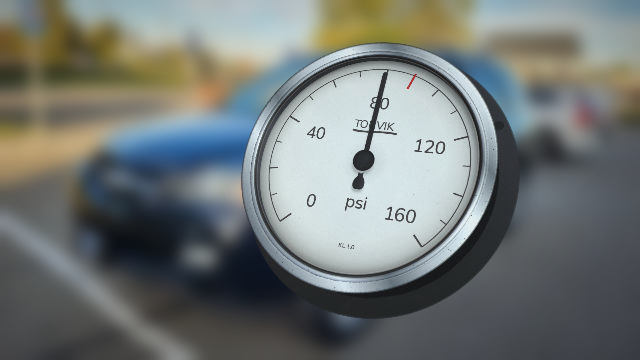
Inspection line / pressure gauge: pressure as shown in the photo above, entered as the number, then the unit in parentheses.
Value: 80 (psi)
